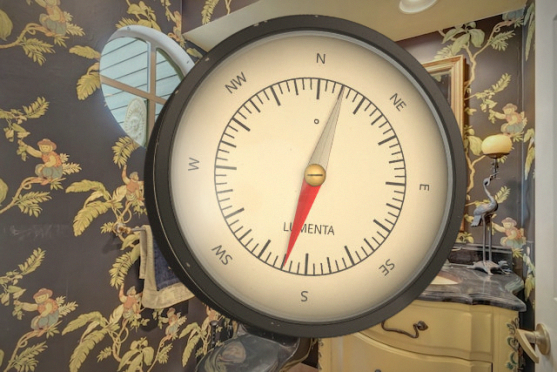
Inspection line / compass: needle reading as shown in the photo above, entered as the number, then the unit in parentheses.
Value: 195 (°)
